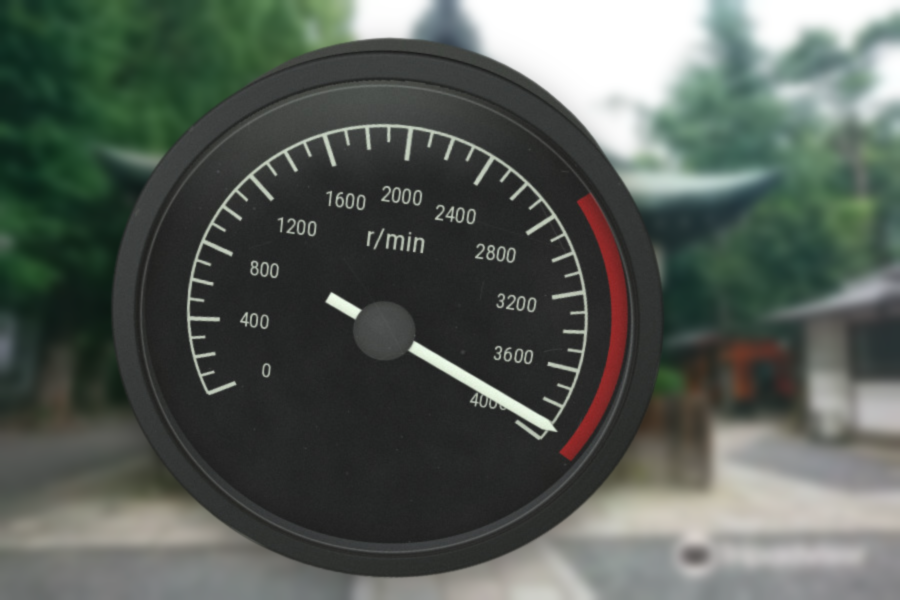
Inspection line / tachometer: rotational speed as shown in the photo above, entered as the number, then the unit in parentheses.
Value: 3900 (rpm)
